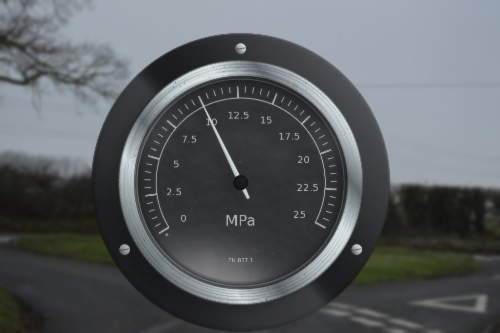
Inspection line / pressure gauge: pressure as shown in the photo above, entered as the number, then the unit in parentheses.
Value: 10 (MPa)
